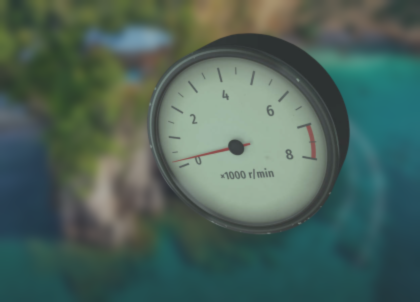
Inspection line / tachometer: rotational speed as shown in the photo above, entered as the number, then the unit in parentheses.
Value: 250 (rpm)
